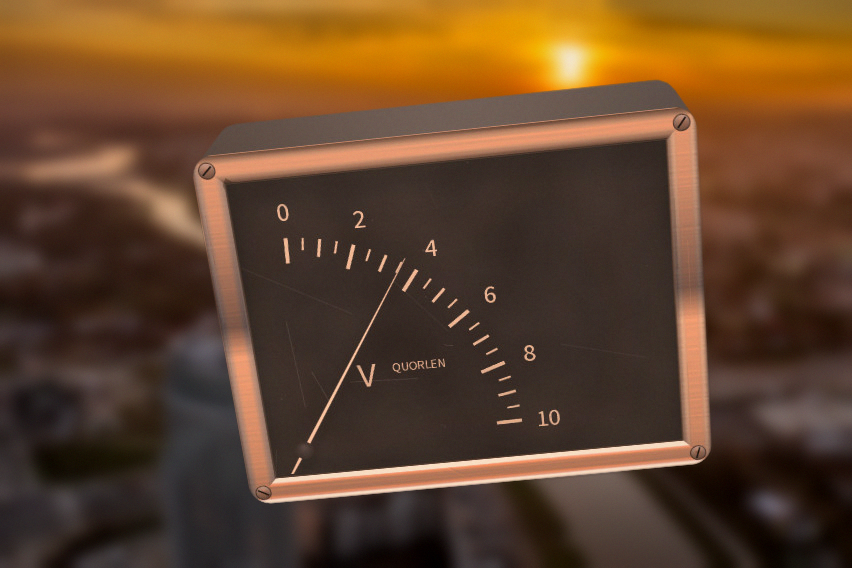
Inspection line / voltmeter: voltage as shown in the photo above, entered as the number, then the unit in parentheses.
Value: 3.5 (V)
